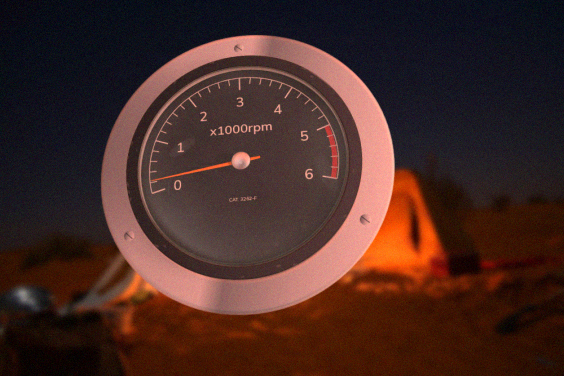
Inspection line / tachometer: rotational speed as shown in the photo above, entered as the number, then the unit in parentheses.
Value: 200 (rpm)
